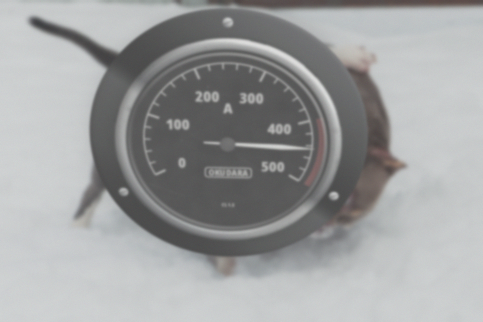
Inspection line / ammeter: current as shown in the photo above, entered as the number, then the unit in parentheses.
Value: 440 (A)
